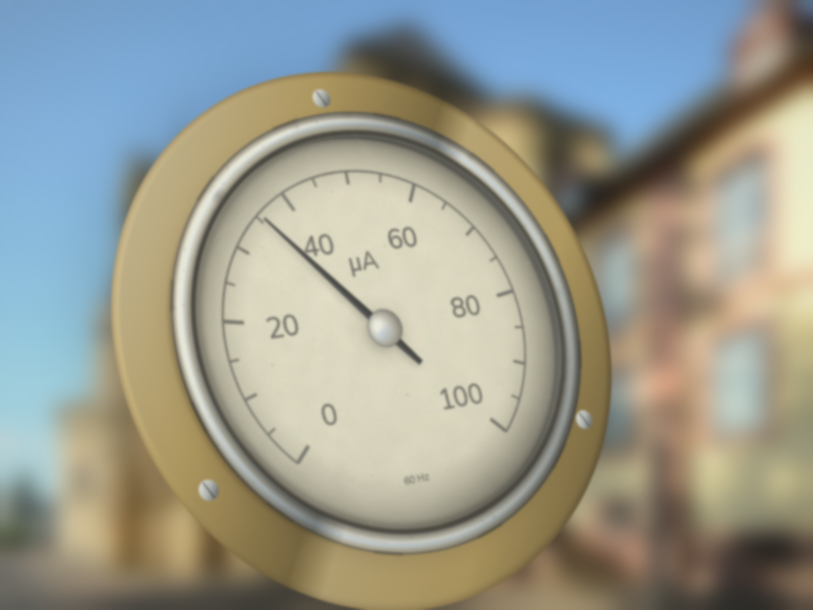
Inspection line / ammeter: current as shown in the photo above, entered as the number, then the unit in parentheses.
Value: 35 (µA)
